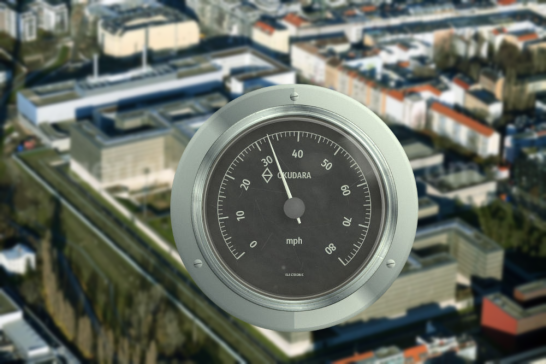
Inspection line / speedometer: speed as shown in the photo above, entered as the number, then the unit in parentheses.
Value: 33 (mph)
